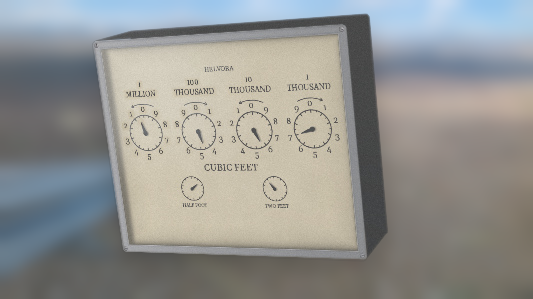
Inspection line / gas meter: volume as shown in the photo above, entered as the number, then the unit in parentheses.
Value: 45700 (ft³)
